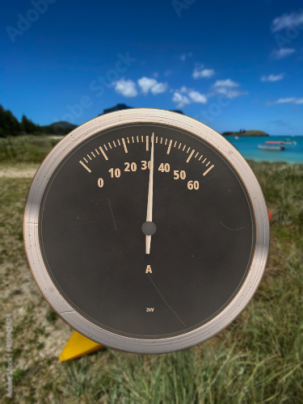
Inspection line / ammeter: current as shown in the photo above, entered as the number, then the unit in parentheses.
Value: 32 (A)
